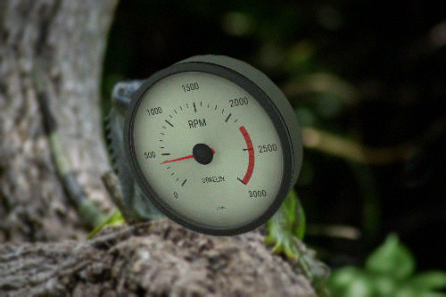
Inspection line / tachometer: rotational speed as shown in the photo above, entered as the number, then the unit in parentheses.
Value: 400 (rpm)
